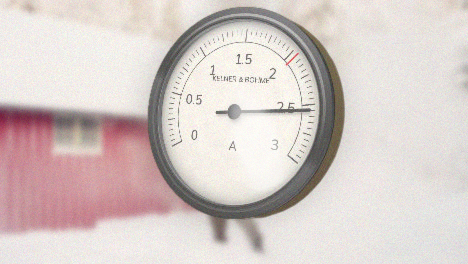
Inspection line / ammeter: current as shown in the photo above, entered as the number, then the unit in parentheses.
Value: 2.55 (A)
